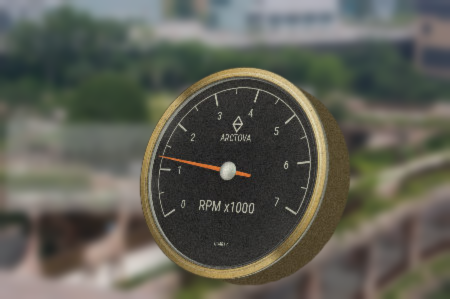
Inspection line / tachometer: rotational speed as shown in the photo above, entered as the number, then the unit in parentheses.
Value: 1250 (rpm)
